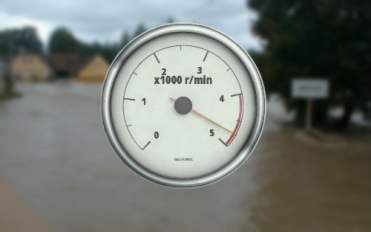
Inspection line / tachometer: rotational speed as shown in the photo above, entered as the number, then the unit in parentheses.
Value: 4750 (rpm)
